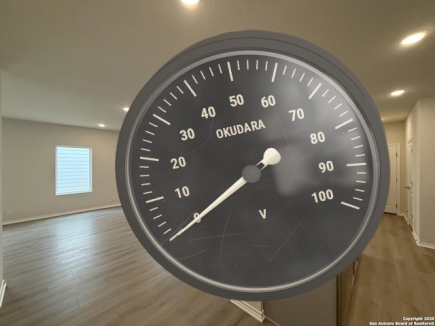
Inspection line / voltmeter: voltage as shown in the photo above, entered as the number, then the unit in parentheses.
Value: 0 (V)
